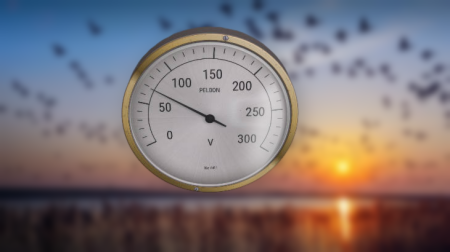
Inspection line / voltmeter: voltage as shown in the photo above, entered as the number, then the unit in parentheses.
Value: 70 (V)
